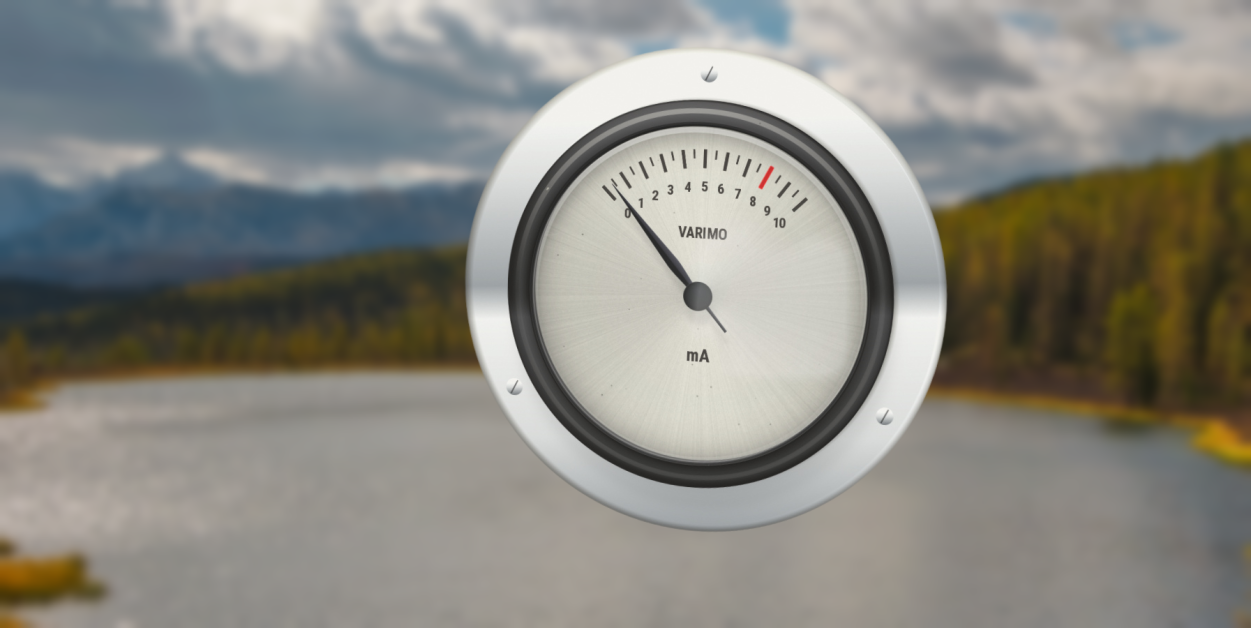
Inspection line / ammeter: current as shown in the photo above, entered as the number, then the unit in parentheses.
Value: 0.5 (mA)
